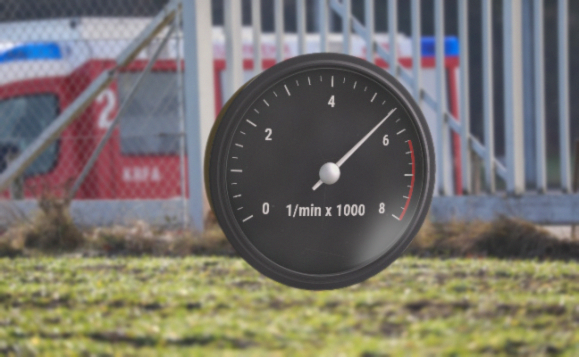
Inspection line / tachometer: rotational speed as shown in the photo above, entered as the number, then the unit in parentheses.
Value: 5500 (rpm)
